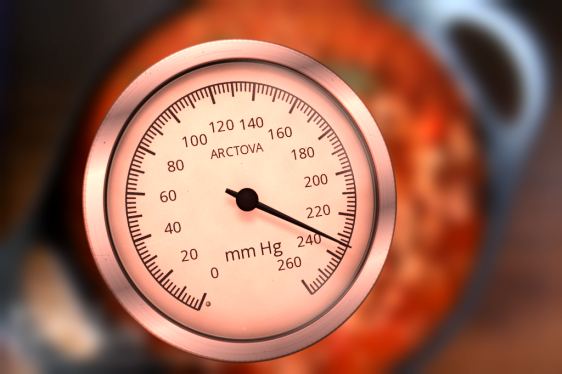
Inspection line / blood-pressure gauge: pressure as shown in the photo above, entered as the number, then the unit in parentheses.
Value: 234 (mmHg)
